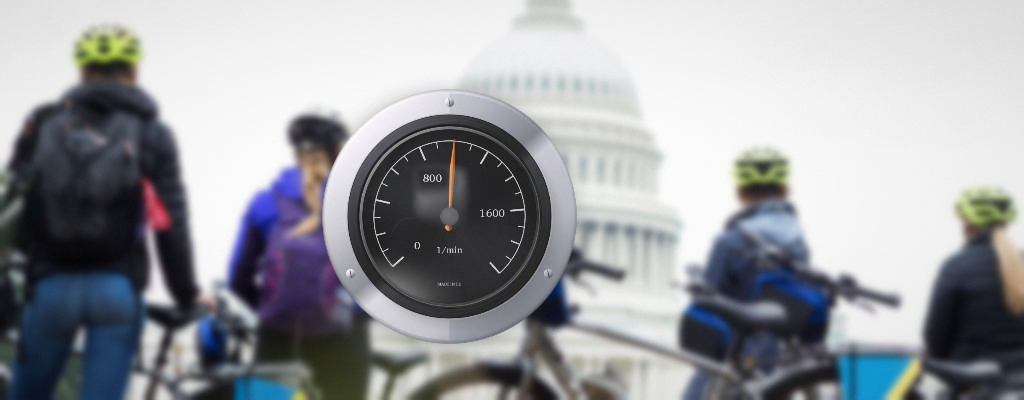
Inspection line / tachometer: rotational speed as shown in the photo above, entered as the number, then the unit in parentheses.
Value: 1000 (rpm)
